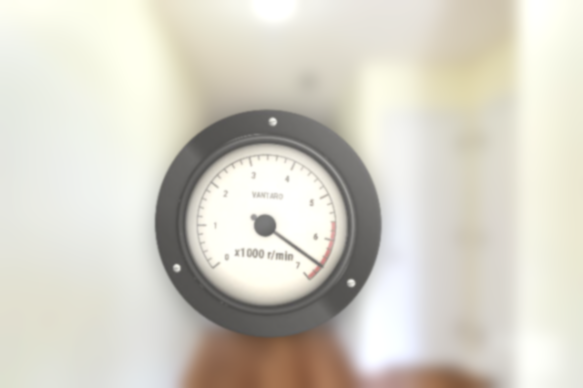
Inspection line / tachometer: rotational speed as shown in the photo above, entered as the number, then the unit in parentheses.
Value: 6600 (rpm)
